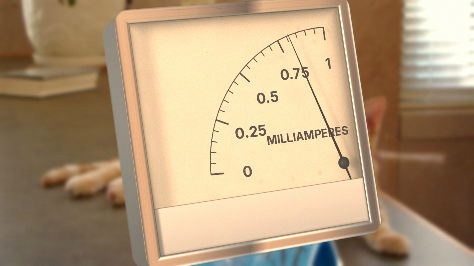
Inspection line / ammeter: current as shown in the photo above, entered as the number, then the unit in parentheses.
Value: 0.8 (mA)
